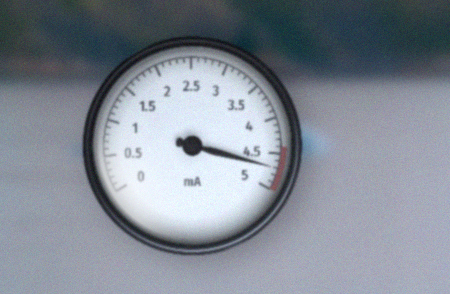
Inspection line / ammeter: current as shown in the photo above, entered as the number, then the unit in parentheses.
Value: 4.7 (mA)
